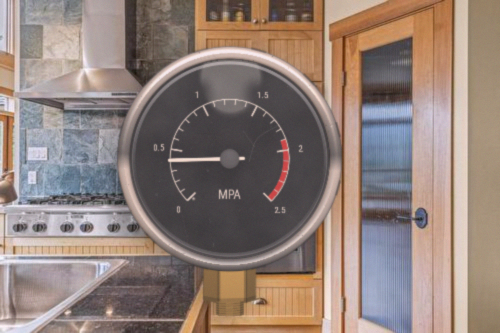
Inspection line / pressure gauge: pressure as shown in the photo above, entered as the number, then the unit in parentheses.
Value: 0.4 (MPa)
